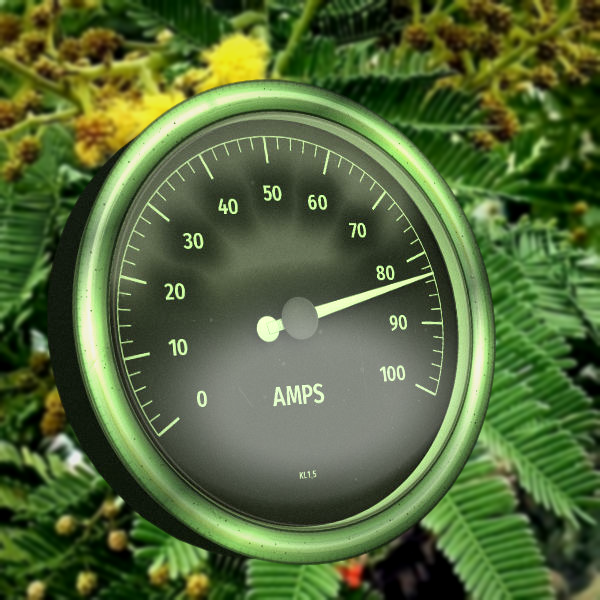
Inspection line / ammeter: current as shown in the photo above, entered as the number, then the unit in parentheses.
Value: 83 (A)
